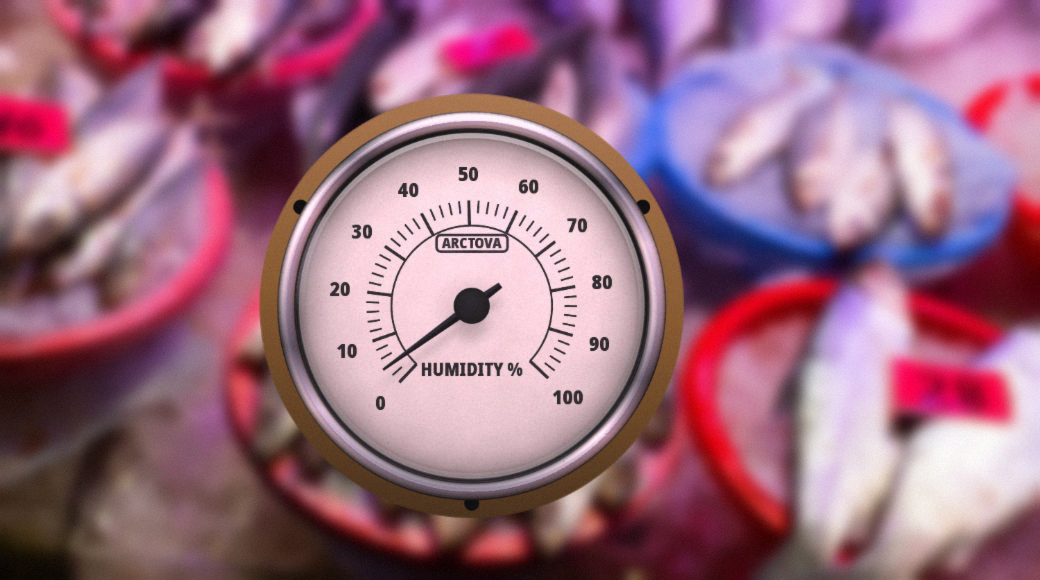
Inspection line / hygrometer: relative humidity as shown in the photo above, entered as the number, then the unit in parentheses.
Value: 4 (%)
